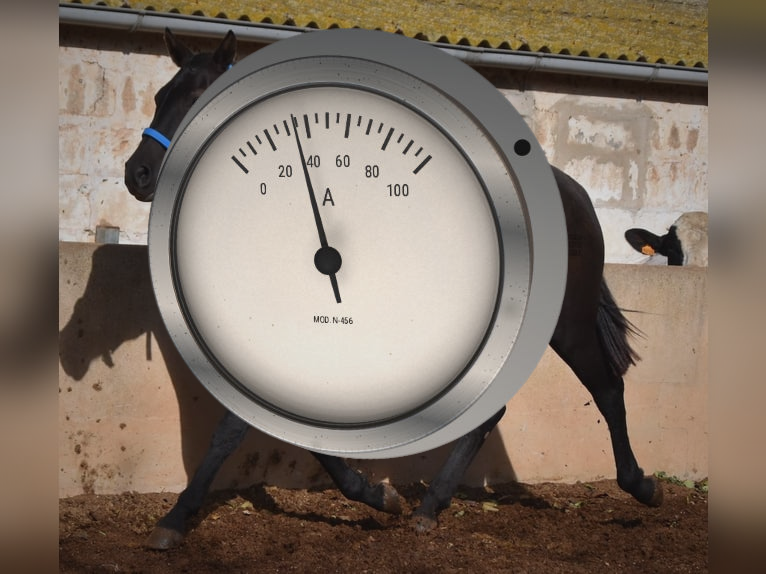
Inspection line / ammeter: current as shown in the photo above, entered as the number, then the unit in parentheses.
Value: 35 (A)
